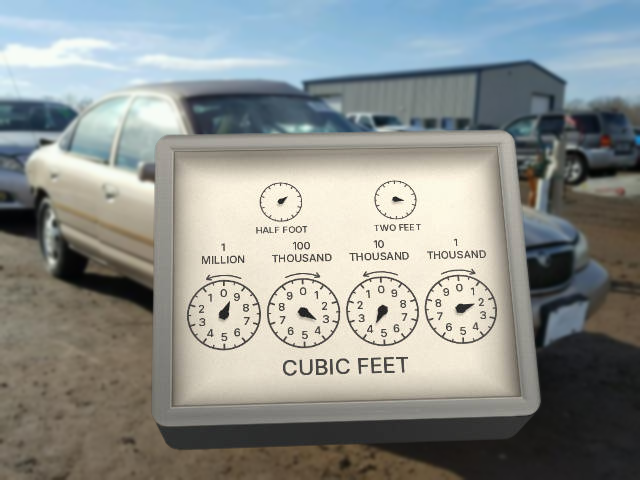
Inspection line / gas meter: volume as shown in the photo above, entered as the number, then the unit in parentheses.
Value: 934200 (ft³)
